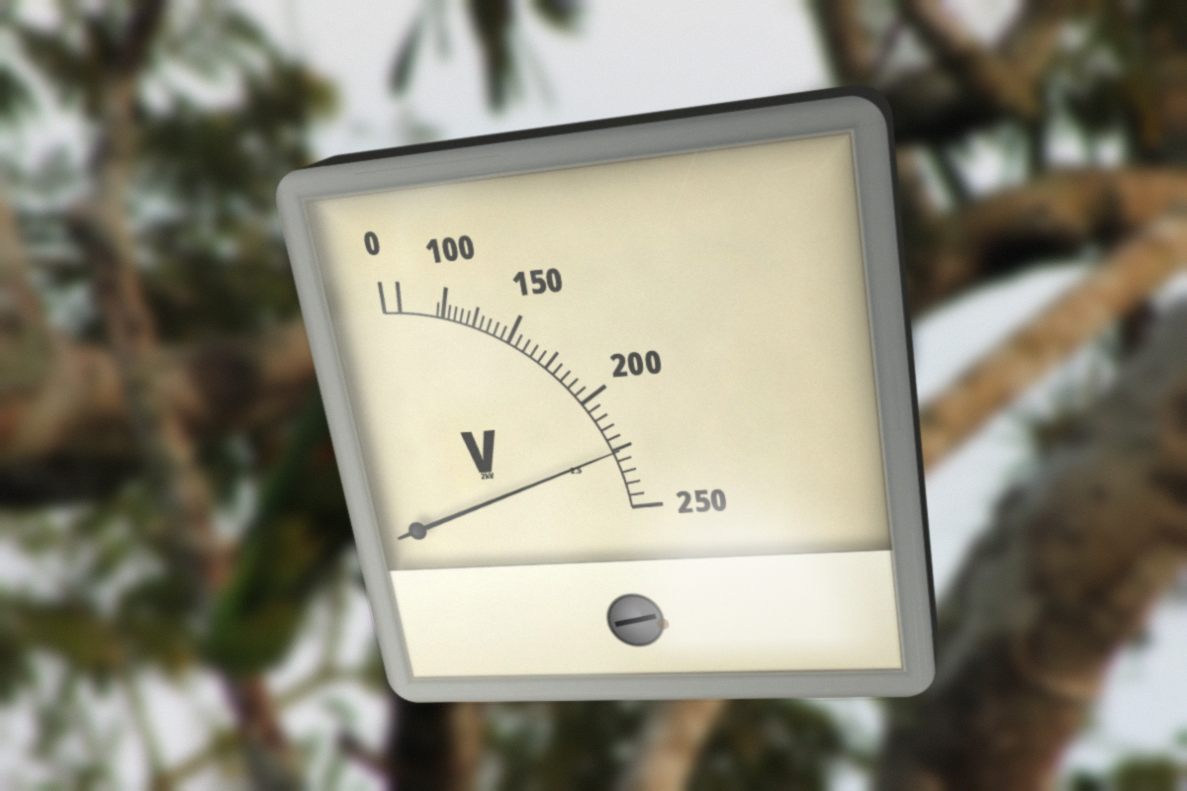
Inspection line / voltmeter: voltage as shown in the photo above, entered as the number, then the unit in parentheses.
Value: 225 (V)
